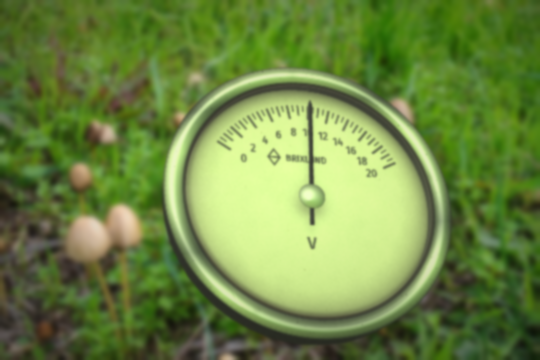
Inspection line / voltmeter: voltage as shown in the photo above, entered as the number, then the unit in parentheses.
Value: 10 (V)
